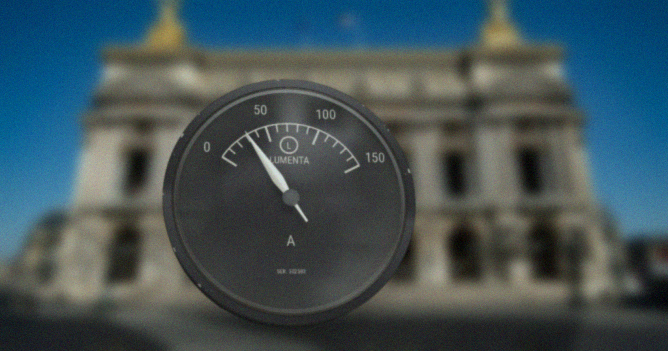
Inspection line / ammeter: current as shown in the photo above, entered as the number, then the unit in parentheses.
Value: 30 (A)
